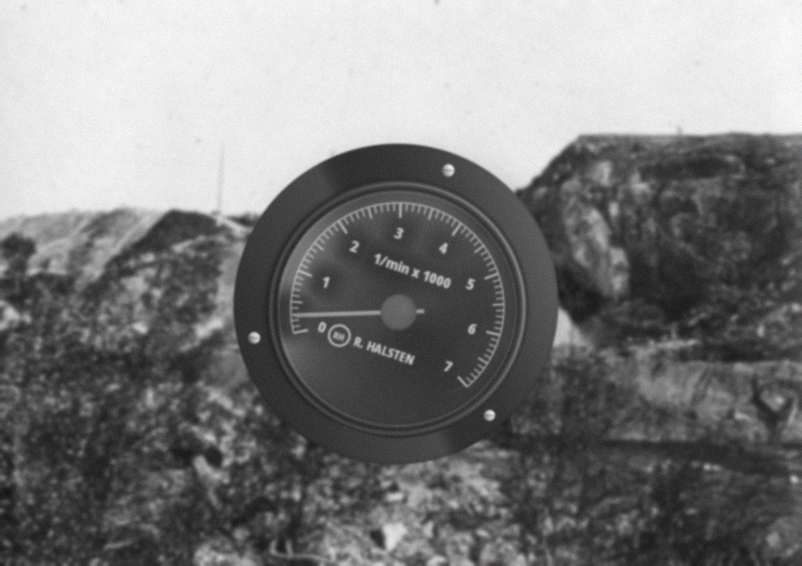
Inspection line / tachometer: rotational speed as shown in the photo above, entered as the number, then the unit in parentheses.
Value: 300 (rpm)
